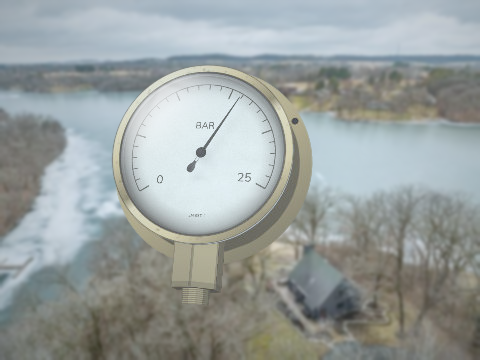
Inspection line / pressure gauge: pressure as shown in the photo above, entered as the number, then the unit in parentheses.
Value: 16 (bar)
